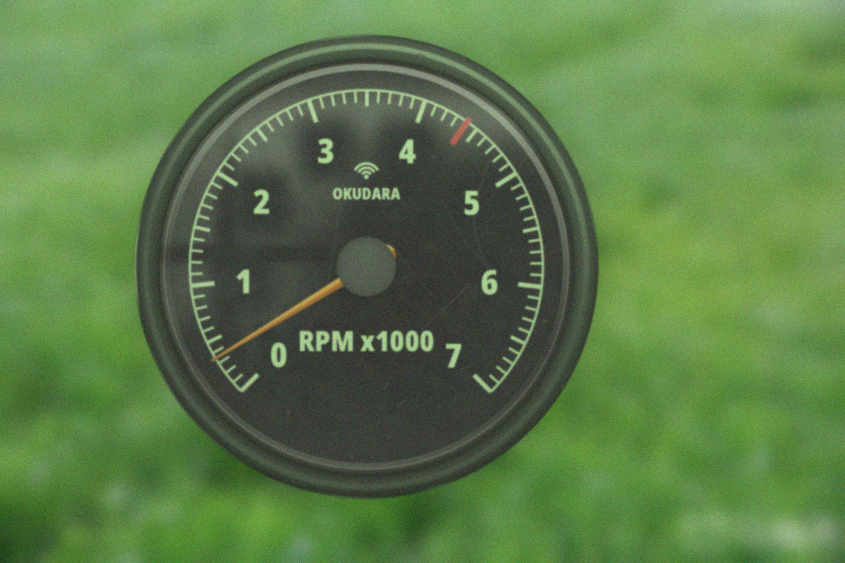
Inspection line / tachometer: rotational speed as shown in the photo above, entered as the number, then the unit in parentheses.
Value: 350 (rpm)
